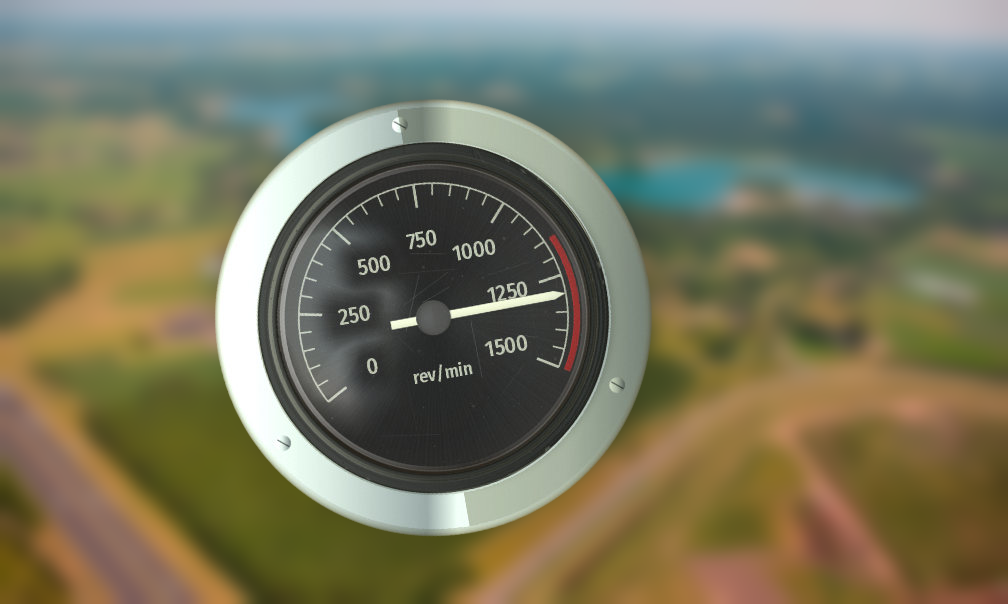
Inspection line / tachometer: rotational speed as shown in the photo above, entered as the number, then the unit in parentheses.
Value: 1300 (rpm)
